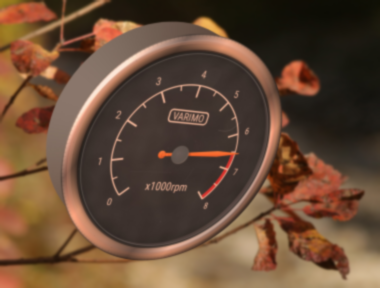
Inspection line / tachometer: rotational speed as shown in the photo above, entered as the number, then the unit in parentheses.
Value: 6500 (rpm)
